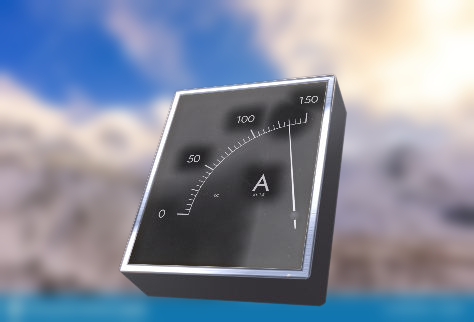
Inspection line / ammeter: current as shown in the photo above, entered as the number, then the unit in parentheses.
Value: 135 (A)
